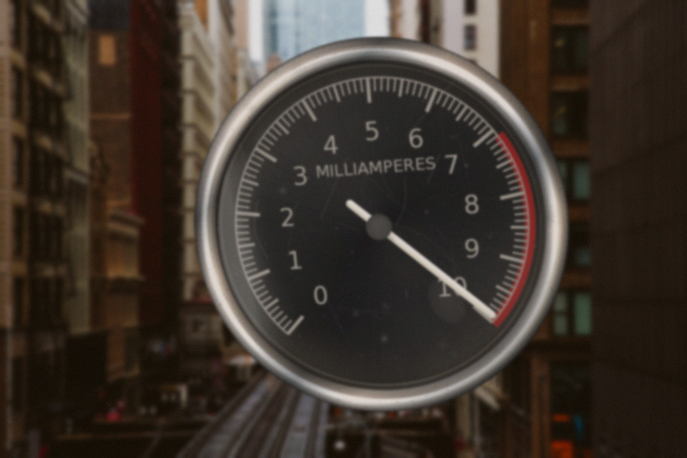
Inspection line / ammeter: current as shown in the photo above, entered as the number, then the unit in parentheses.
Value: 9.9 (mA)
